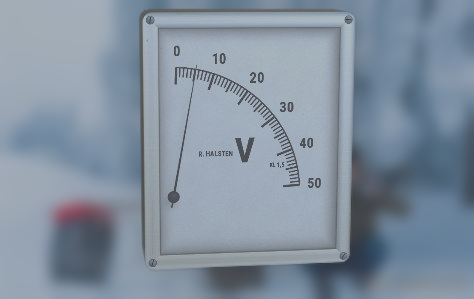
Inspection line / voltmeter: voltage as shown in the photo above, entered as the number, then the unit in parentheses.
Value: 5 (V)
